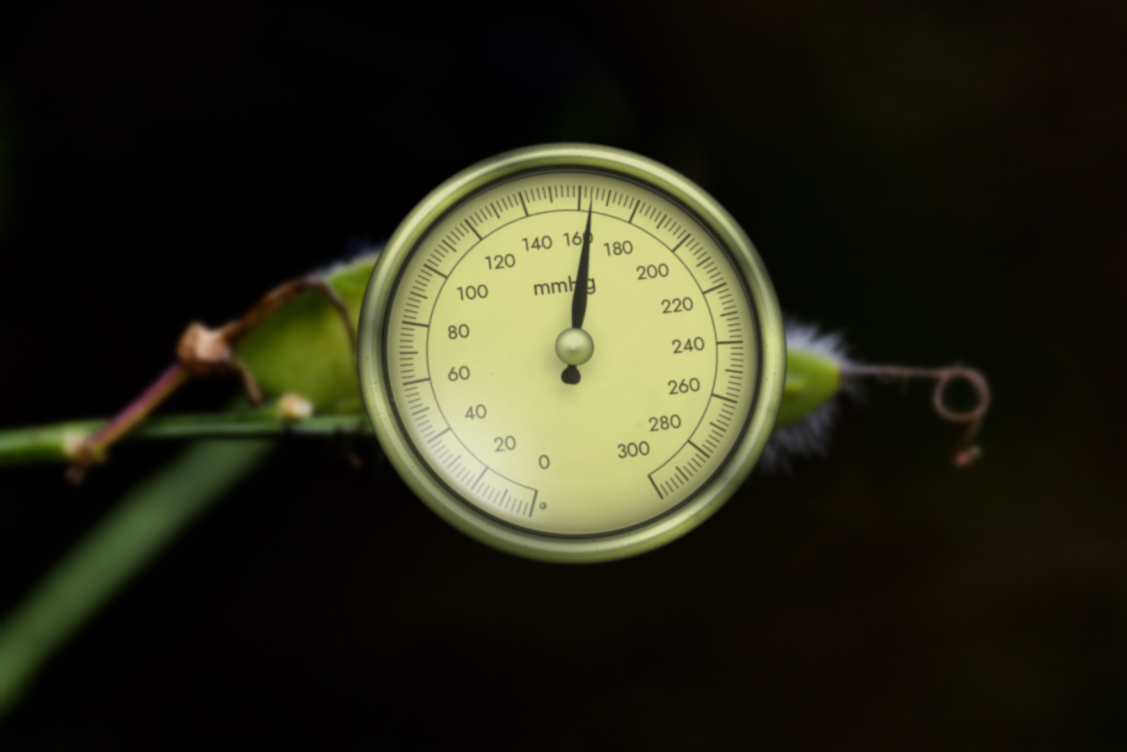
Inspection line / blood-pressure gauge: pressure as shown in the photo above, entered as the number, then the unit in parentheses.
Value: 164 (mmHg)
